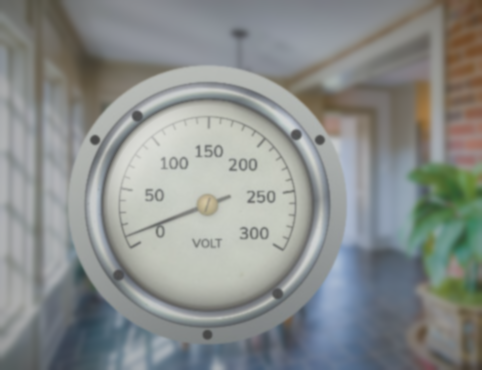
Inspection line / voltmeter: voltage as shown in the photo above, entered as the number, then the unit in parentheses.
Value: 10 (V)
